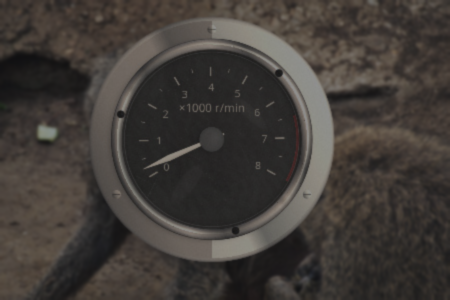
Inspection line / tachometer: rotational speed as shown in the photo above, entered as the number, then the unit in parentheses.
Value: 250 (rpm)
